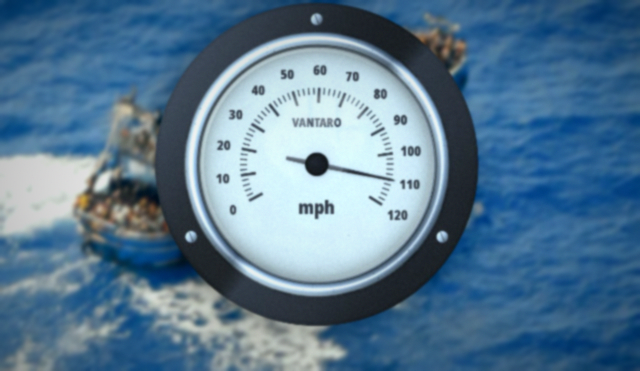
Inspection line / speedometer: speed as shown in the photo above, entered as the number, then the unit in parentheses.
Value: 110 (mph)
